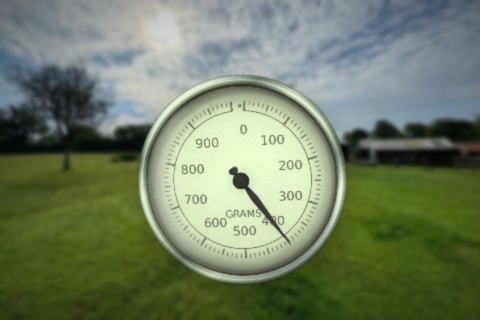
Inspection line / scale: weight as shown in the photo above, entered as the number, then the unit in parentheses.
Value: 400 (g)
